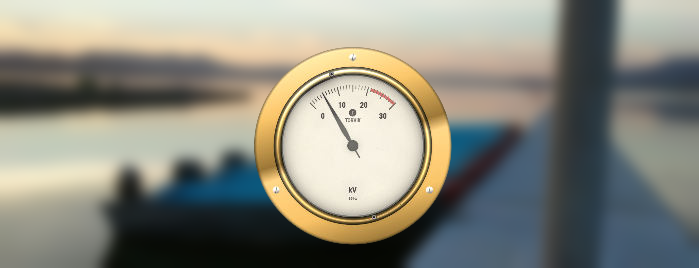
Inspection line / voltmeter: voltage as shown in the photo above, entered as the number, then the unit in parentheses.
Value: 5 (kV)
